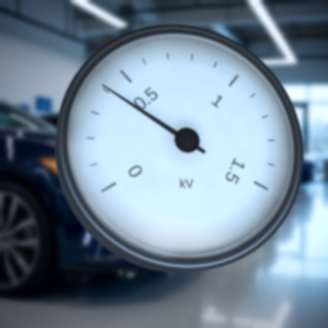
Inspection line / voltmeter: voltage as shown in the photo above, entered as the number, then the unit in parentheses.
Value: 0.4 (kV)
